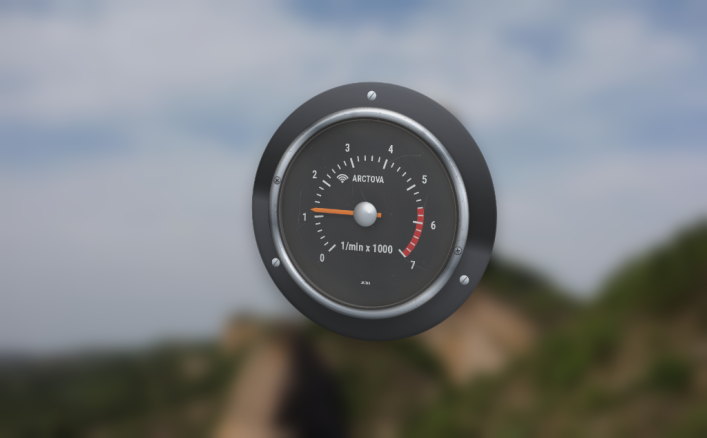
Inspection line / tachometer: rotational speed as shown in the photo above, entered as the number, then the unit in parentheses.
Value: 1200 (rpm)
